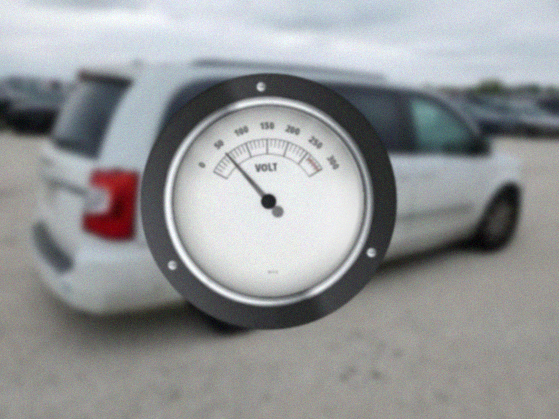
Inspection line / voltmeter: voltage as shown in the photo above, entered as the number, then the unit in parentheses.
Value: 50 (V)
